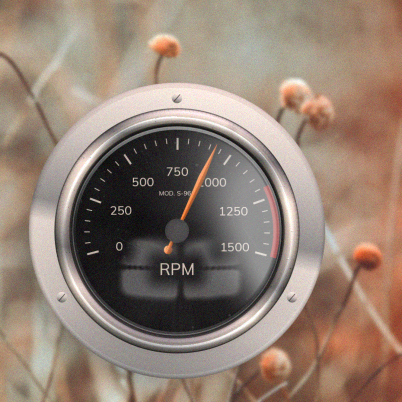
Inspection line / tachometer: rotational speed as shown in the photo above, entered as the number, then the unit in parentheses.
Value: 925 (rpm)
